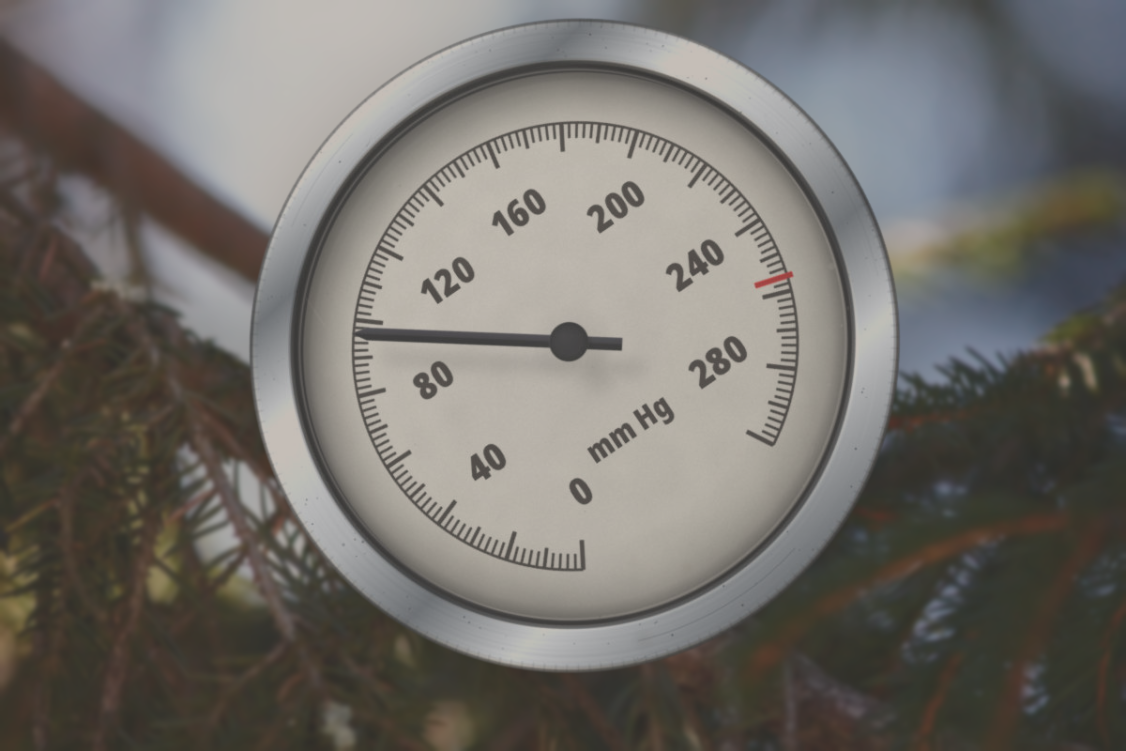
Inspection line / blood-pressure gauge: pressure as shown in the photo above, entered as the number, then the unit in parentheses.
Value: 96 (mmHg)
